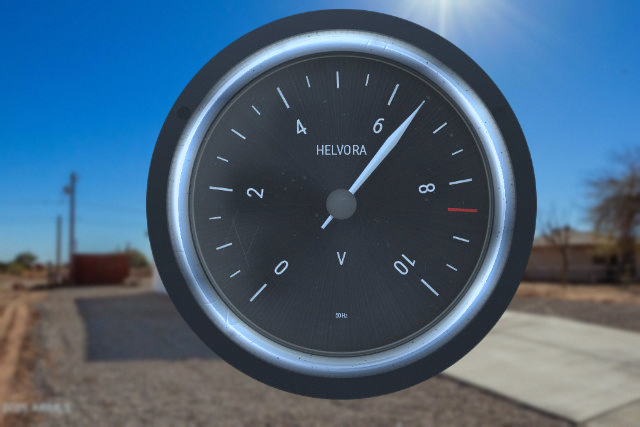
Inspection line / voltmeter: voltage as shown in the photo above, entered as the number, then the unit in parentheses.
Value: 6.5 (V)
